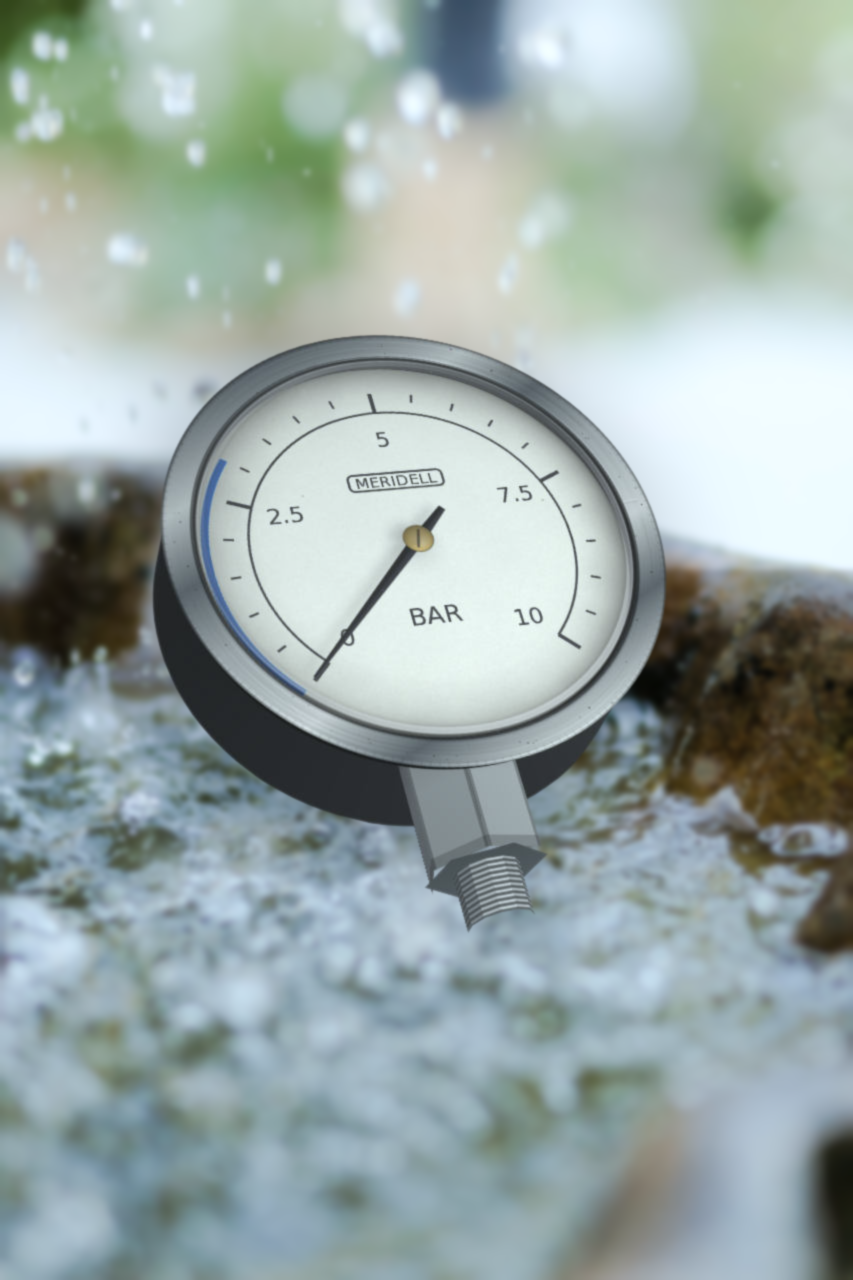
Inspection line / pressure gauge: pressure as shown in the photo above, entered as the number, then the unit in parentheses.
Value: 0 (bar)
